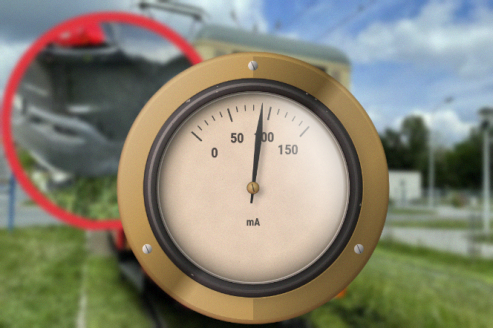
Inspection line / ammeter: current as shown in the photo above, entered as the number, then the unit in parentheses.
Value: 90 (mA)
